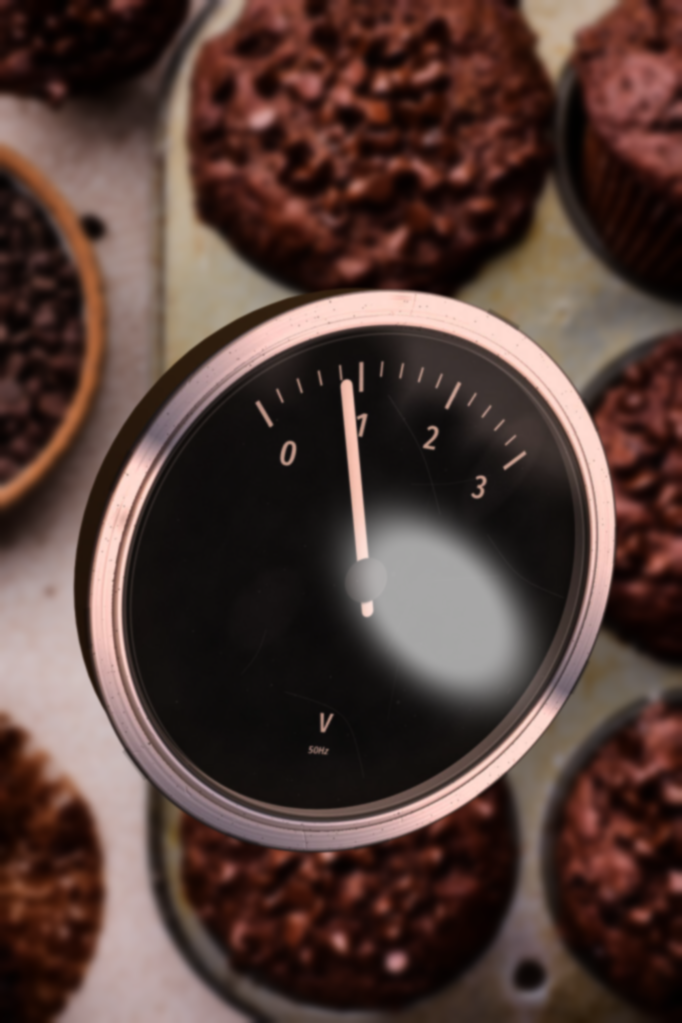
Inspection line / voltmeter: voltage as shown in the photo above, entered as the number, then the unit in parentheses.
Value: 0.8 (V)
